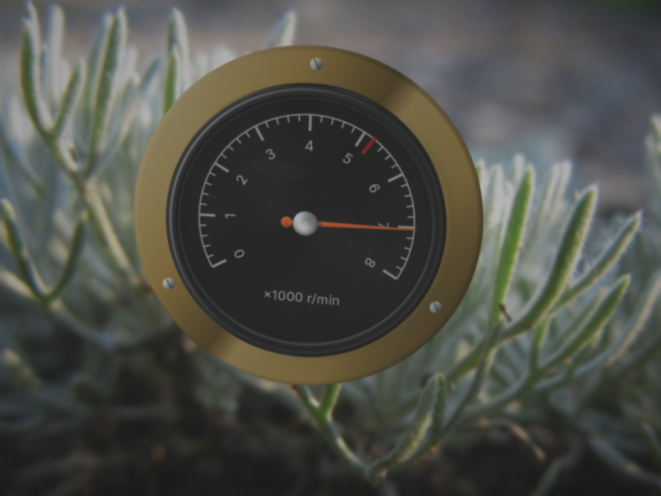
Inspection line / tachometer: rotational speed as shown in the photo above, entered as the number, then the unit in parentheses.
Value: 7000 (rpm)
